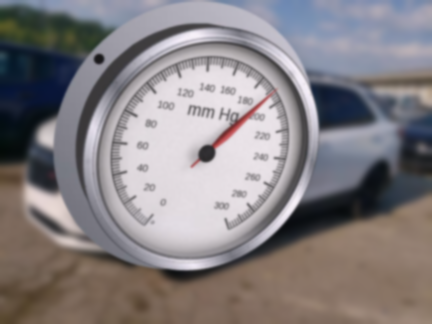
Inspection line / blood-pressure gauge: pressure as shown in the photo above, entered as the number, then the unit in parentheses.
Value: 190 (mmHg)
